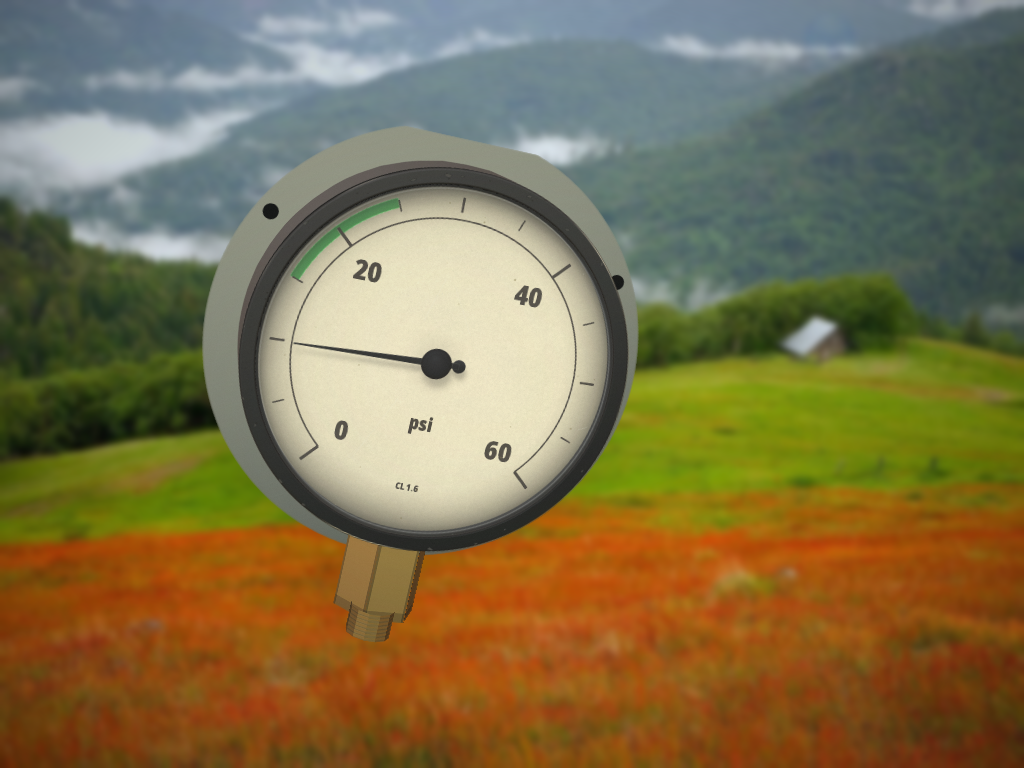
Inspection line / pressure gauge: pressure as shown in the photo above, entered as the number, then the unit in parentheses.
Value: 10 (psi)
